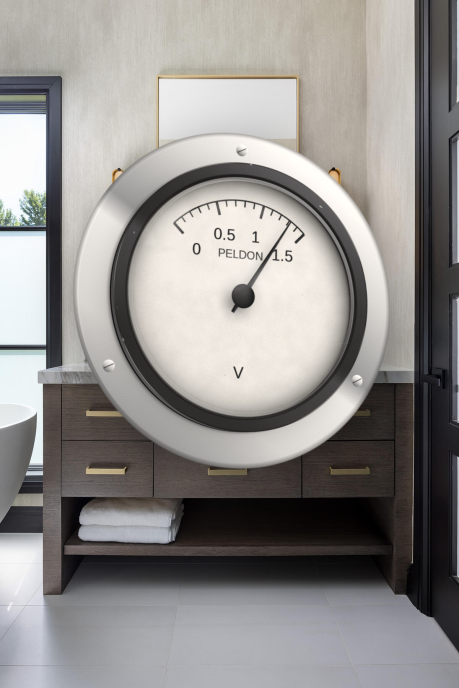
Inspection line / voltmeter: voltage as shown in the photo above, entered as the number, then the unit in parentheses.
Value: 1.3 (V)
